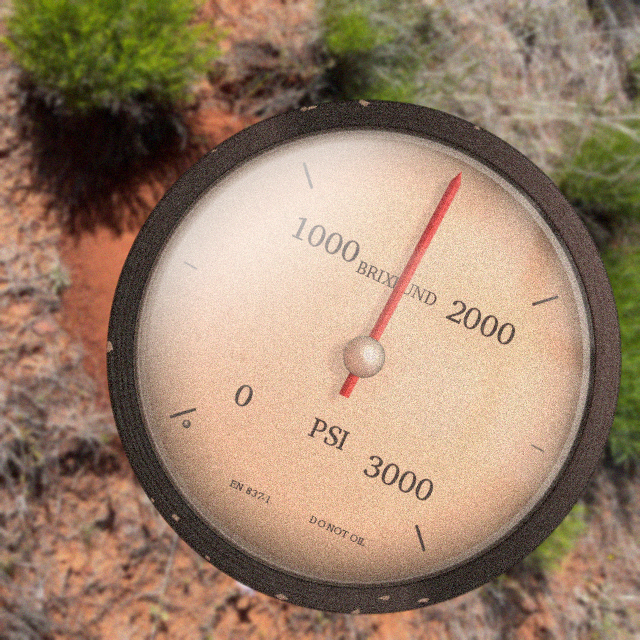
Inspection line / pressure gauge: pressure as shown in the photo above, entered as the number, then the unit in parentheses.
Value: 1500 (psi)
